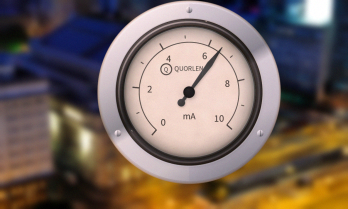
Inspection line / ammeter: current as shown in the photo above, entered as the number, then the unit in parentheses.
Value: 6.5 (mA)
